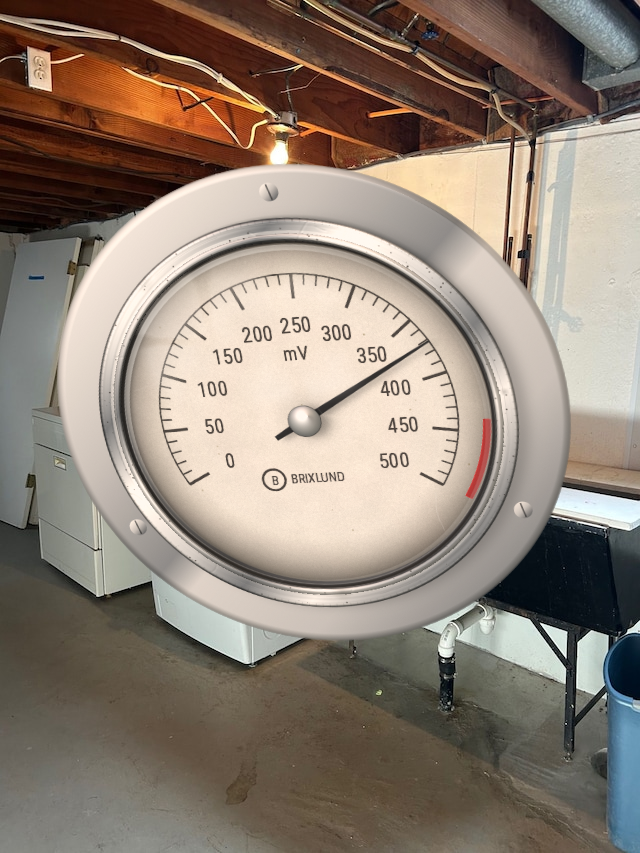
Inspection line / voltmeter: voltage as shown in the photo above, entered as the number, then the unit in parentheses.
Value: 370 (mV)
